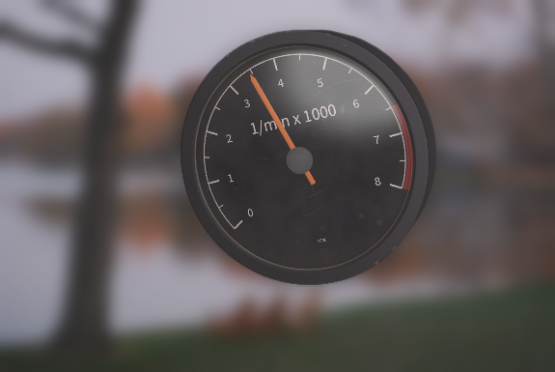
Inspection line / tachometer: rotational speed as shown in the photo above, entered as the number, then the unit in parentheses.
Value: 3500 (rpm)
